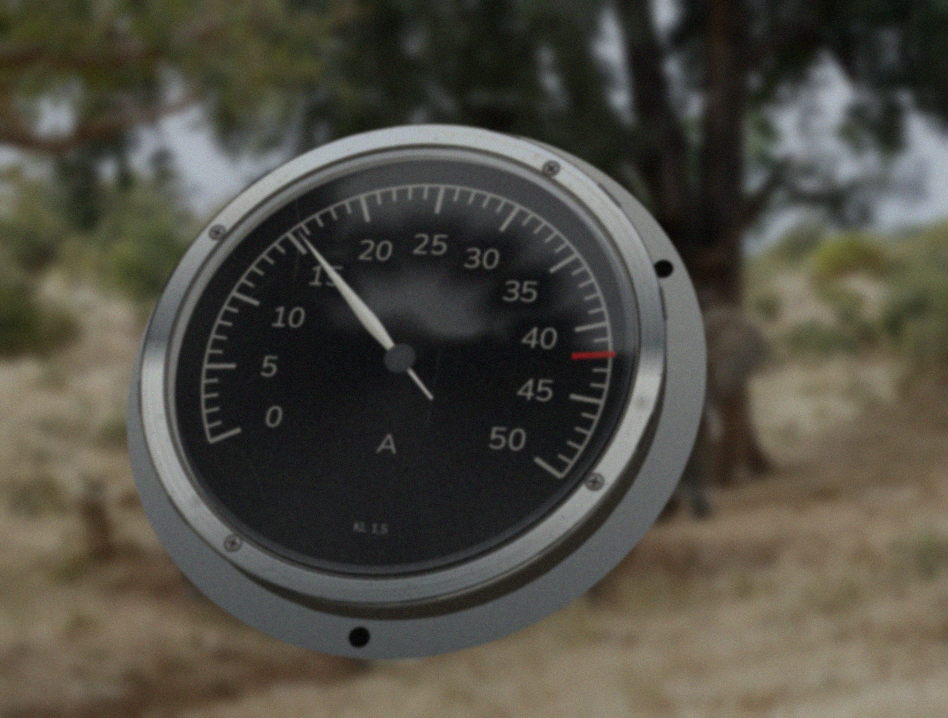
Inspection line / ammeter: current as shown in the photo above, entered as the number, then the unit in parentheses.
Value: 15.5 (A)
